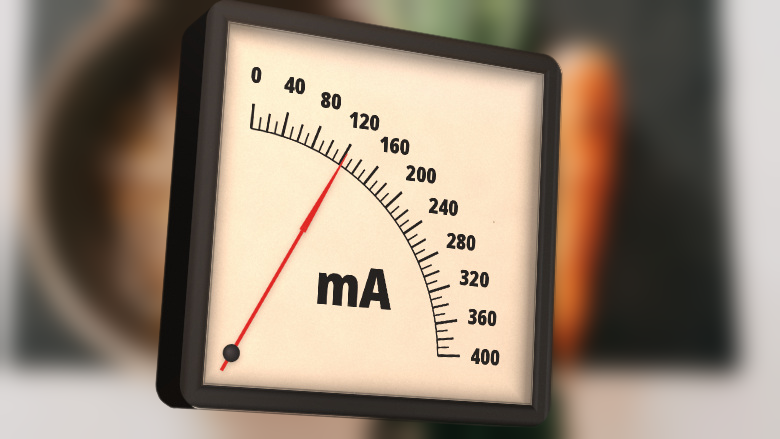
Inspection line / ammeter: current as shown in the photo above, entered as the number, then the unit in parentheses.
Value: 120 (mA)
